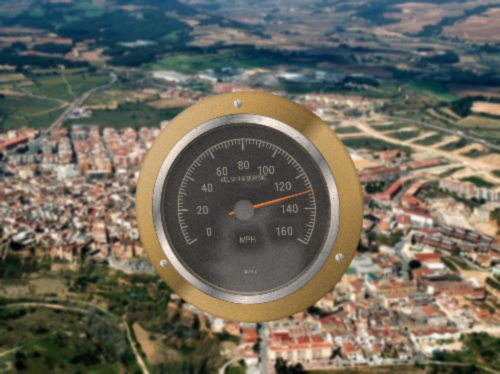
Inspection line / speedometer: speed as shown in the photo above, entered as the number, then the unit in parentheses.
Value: 130 (mph)
